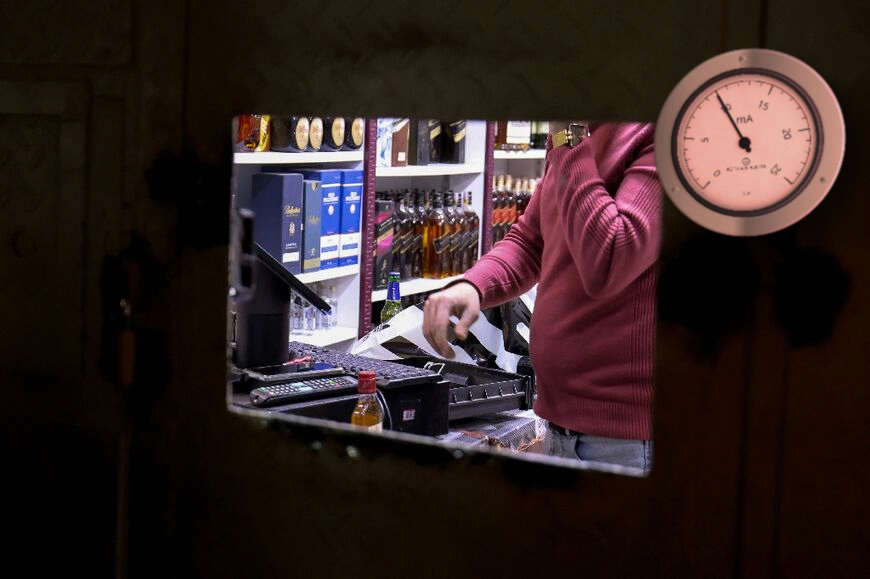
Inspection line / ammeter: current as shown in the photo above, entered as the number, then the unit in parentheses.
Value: 10 (mA)
